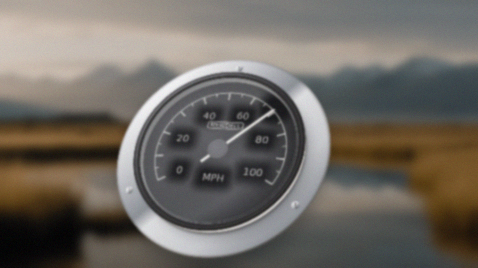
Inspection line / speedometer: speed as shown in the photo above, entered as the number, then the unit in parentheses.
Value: 70 (mph)
